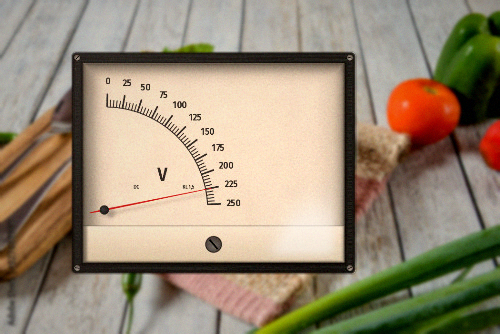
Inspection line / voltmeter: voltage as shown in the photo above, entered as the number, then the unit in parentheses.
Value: 225 (V)
